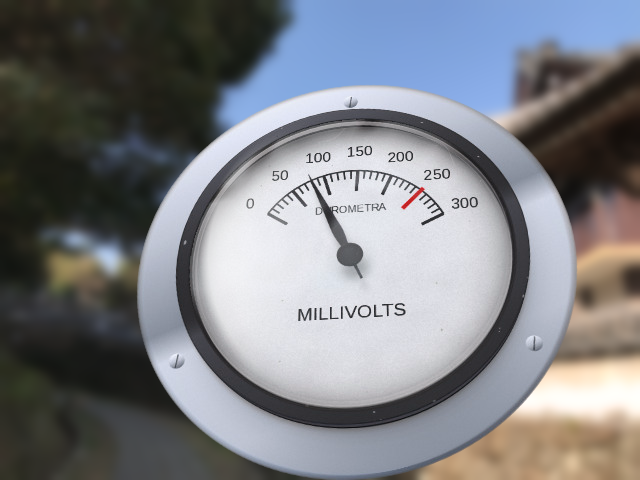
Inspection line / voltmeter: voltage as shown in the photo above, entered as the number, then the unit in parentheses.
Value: 80 (mV)
